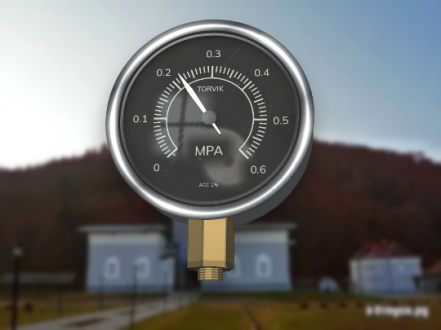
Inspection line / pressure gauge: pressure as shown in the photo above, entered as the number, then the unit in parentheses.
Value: 0.22 (MPa)
